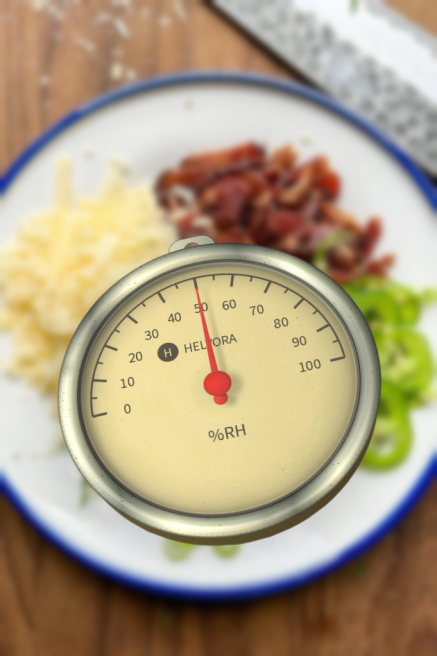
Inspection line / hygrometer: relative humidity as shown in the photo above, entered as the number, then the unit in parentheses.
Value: 50 (%)
